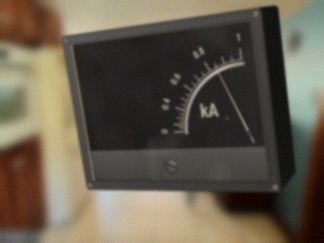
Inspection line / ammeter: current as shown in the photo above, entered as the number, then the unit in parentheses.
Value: 0.85 (kA)
